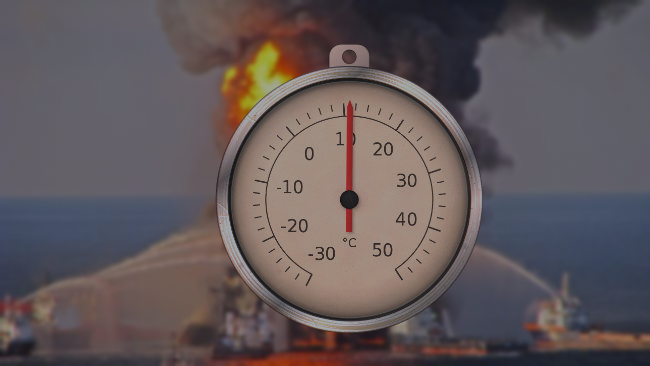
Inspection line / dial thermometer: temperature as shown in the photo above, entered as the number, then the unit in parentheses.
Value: 11 (°C)
